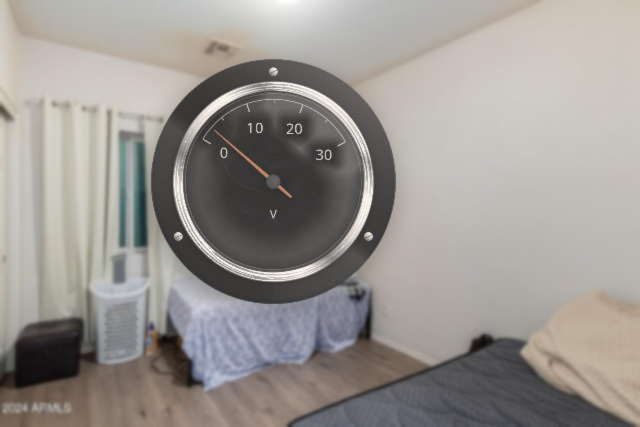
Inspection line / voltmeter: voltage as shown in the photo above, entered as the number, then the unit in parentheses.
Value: 2.5 (V)
